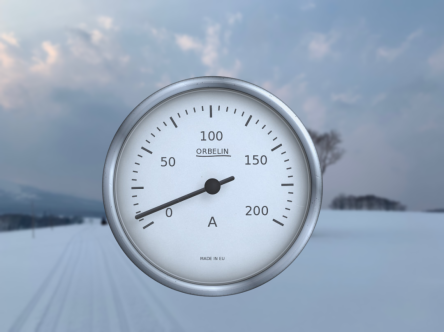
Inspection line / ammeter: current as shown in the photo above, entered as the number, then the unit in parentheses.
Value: 7.5 (A)
